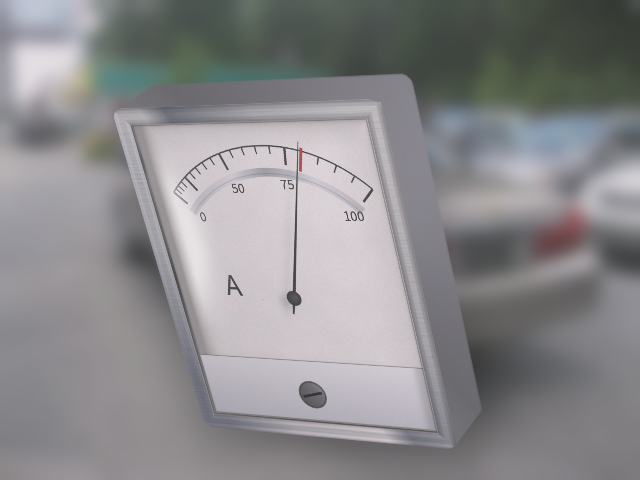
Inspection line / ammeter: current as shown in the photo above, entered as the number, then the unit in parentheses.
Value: 80 (A)
